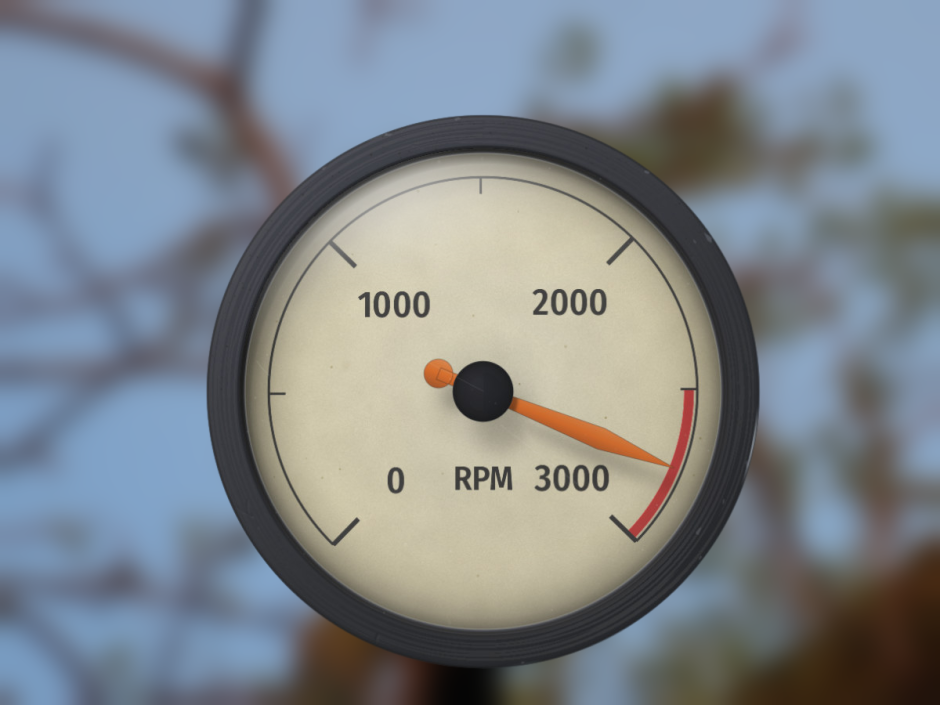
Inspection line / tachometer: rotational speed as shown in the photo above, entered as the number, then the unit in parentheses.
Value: 2750 (rpm)
